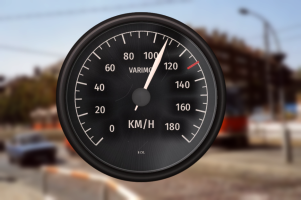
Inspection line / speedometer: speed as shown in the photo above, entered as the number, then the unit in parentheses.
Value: 107.5 (km/h)
